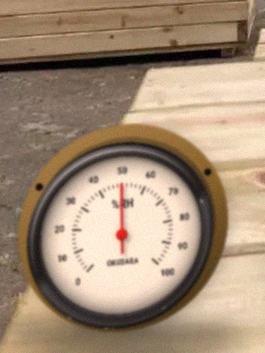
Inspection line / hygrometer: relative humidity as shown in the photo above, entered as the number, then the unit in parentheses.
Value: 50 (%)
